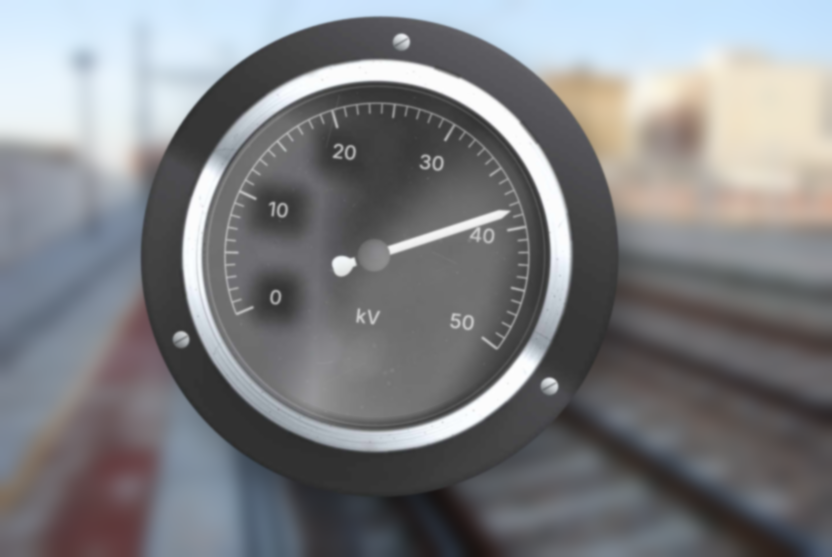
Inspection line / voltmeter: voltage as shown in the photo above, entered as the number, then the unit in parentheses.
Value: 38.5 (kV)
